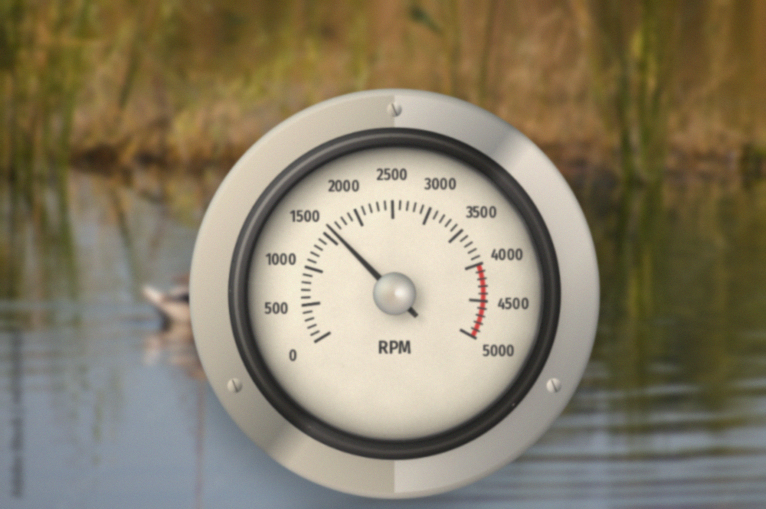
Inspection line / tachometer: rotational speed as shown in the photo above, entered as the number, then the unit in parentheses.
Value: 1600 (rpm)
